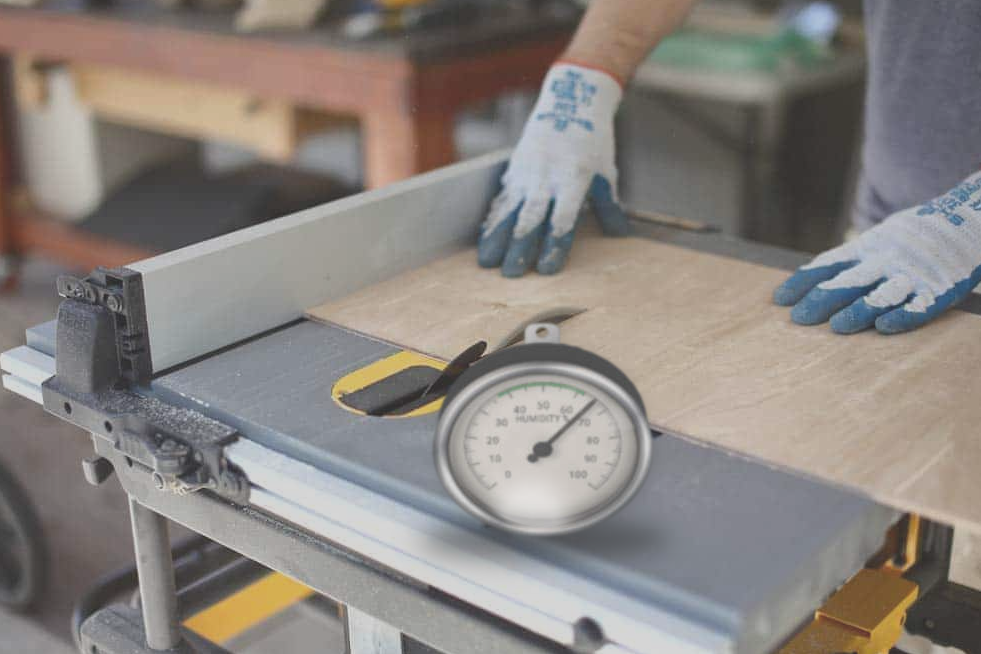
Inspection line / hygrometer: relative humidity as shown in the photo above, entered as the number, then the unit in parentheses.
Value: 65 (%)
